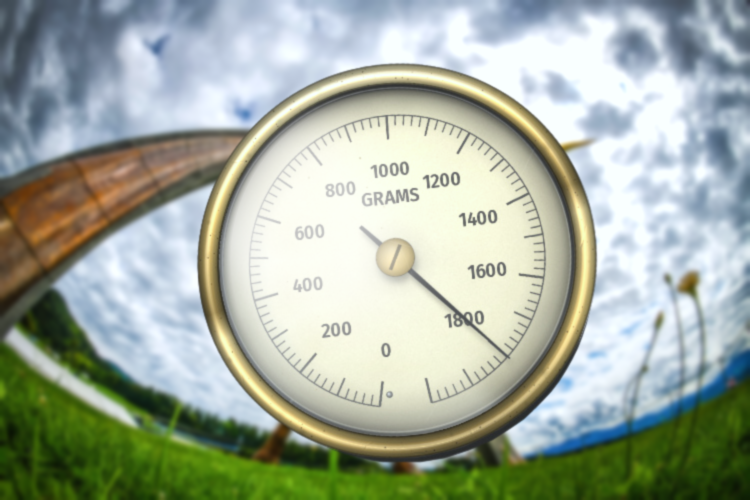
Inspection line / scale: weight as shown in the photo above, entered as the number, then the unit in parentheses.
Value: 1800 (g)
